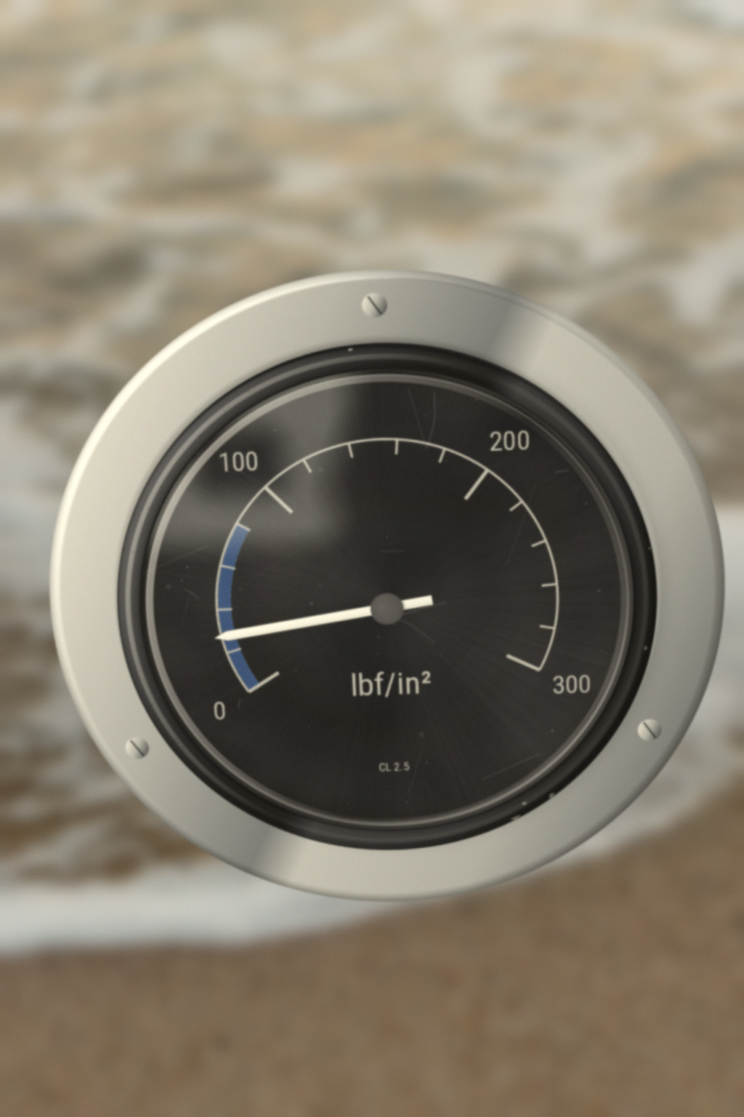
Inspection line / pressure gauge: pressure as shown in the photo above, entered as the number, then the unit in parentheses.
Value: 30 (psi)
